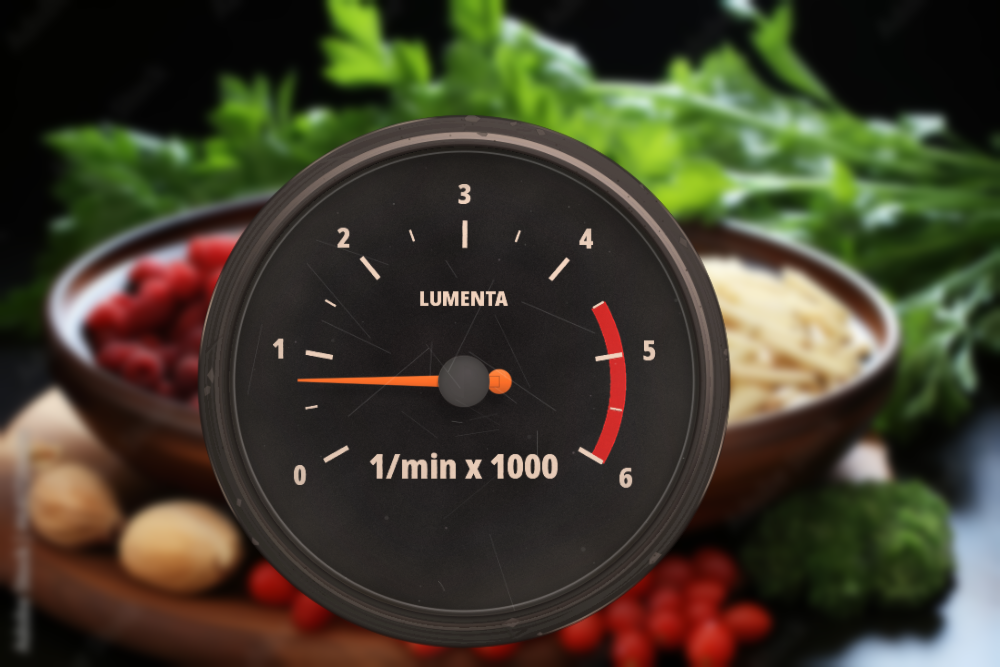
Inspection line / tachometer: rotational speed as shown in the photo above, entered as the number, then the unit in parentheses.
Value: 750 (rpm)
